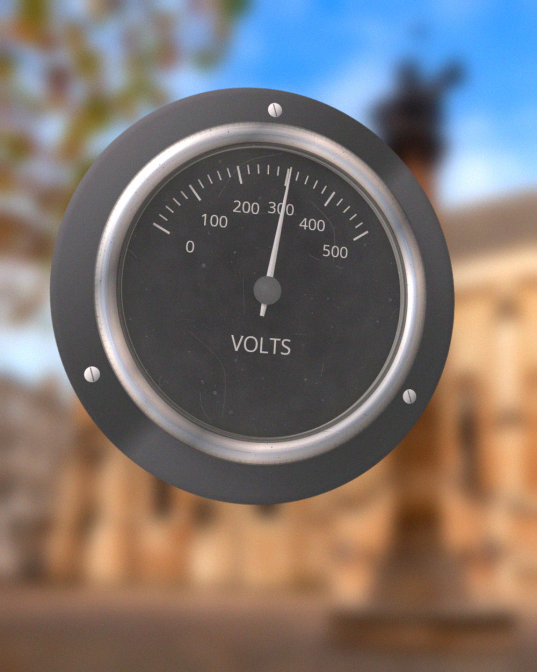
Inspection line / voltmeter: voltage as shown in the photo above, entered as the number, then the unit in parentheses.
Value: 300 (V)
